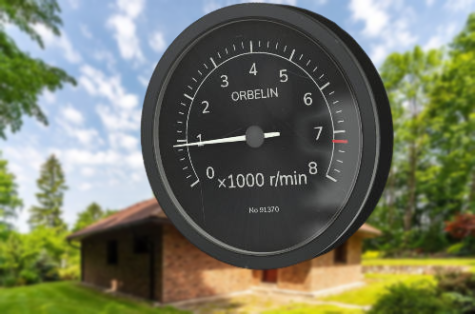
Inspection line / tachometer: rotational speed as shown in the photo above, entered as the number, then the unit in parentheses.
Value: 900 (rpm)
